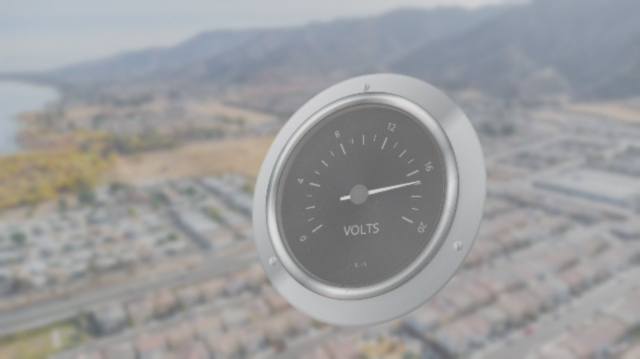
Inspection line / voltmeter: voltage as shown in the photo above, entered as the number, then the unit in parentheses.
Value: 17 (V)
